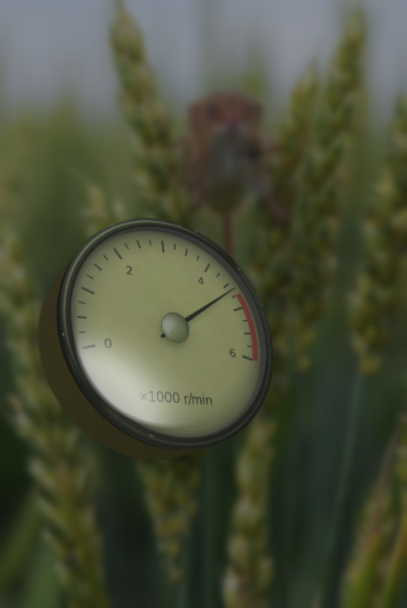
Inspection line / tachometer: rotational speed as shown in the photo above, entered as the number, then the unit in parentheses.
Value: 4625 (rpm)
